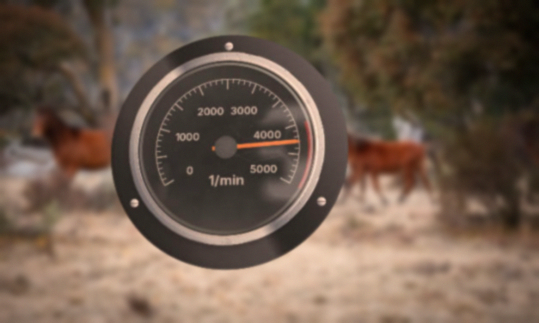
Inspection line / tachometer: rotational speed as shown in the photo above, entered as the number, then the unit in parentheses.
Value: 4300 (rpm)
